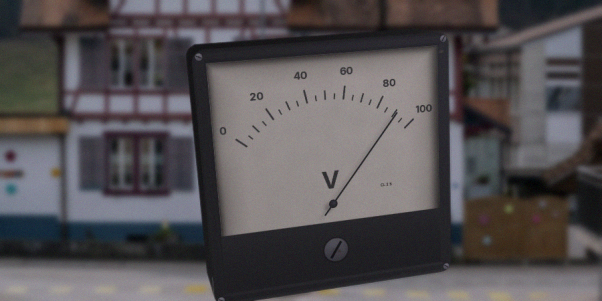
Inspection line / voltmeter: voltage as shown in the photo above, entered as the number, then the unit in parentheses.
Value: 90 (V)
